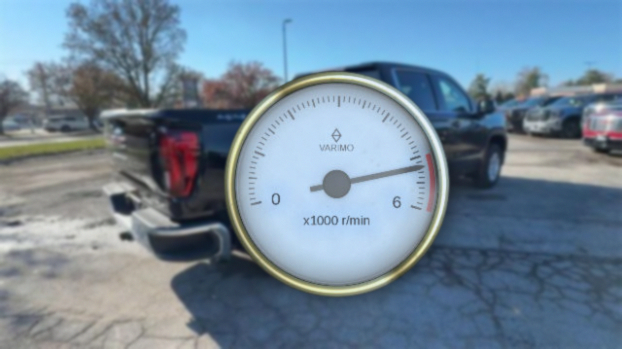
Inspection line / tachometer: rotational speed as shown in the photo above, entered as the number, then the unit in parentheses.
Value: 5200 (rpm)
